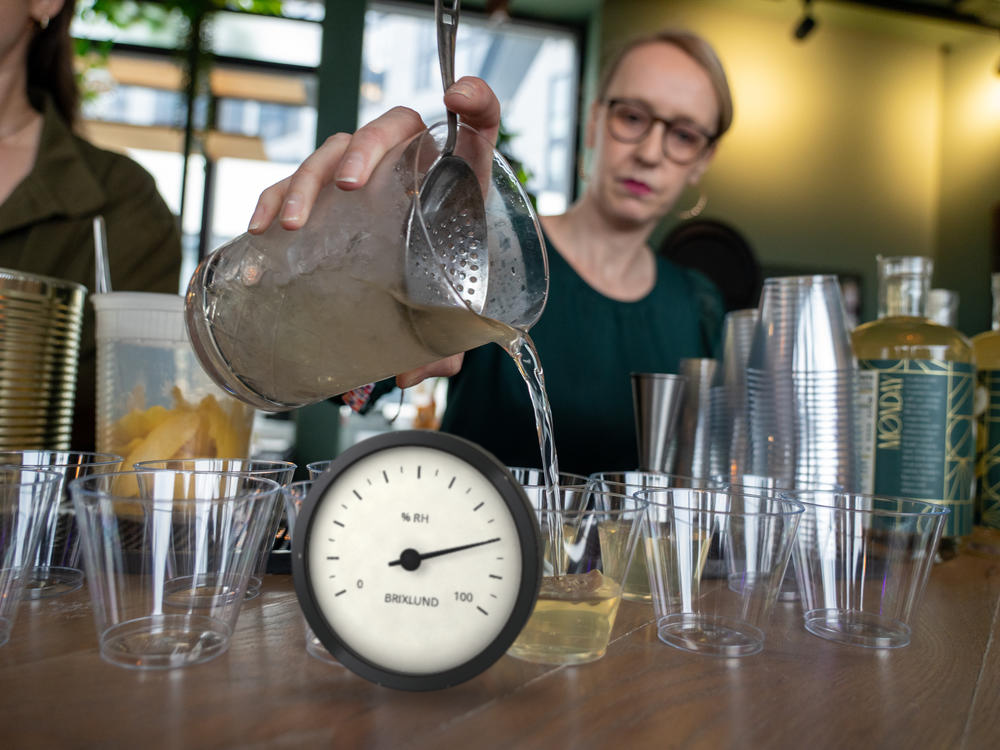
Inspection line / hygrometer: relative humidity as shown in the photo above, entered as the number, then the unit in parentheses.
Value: 80 (%)
